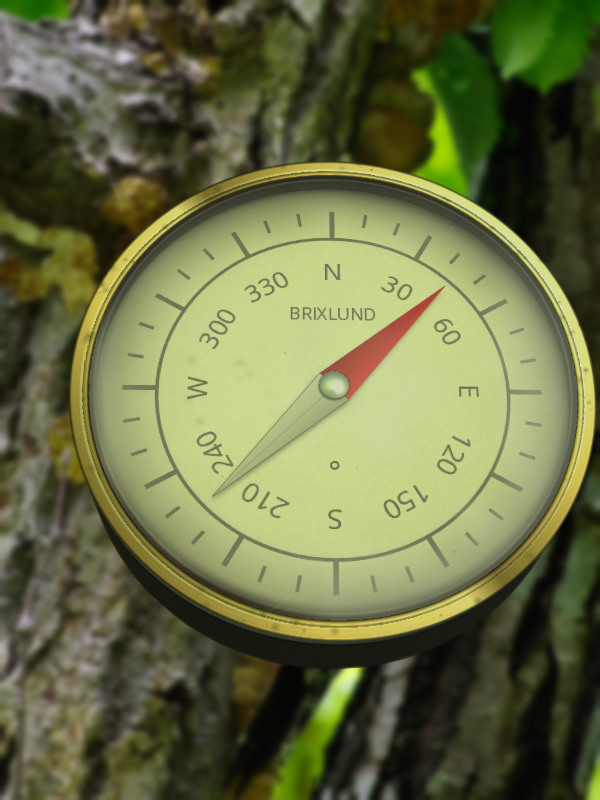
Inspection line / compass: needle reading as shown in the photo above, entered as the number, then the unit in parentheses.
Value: 45 (°)
